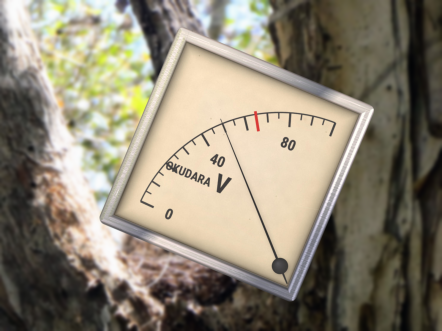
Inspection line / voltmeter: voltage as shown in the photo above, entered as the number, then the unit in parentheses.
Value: 50 (V)
